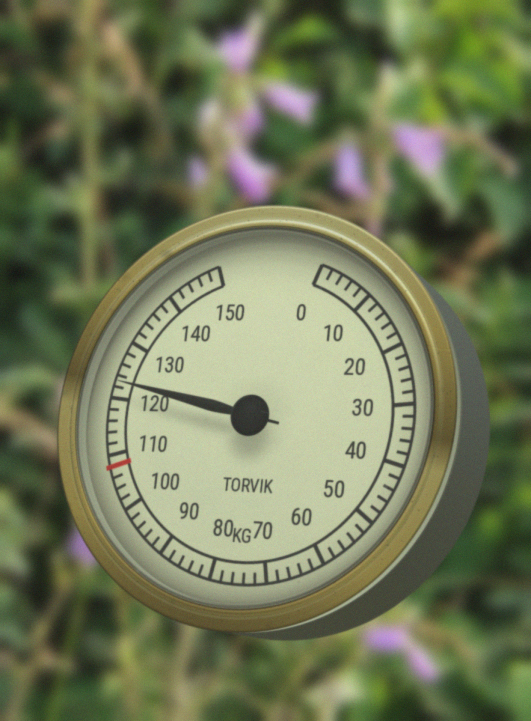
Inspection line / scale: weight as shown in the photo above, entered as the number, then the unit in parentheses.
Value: 123 (kg)
